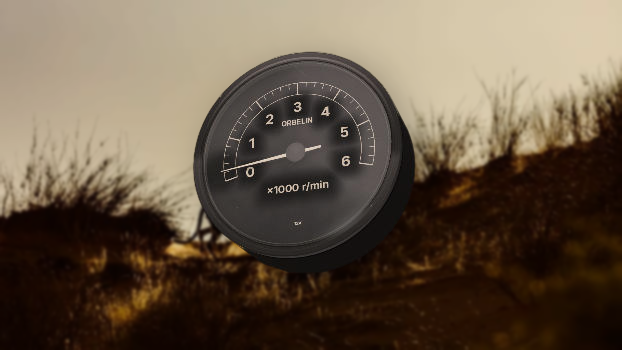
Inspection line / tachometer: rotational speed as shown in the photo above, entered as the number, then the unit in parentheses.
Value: 200 (rpm)
